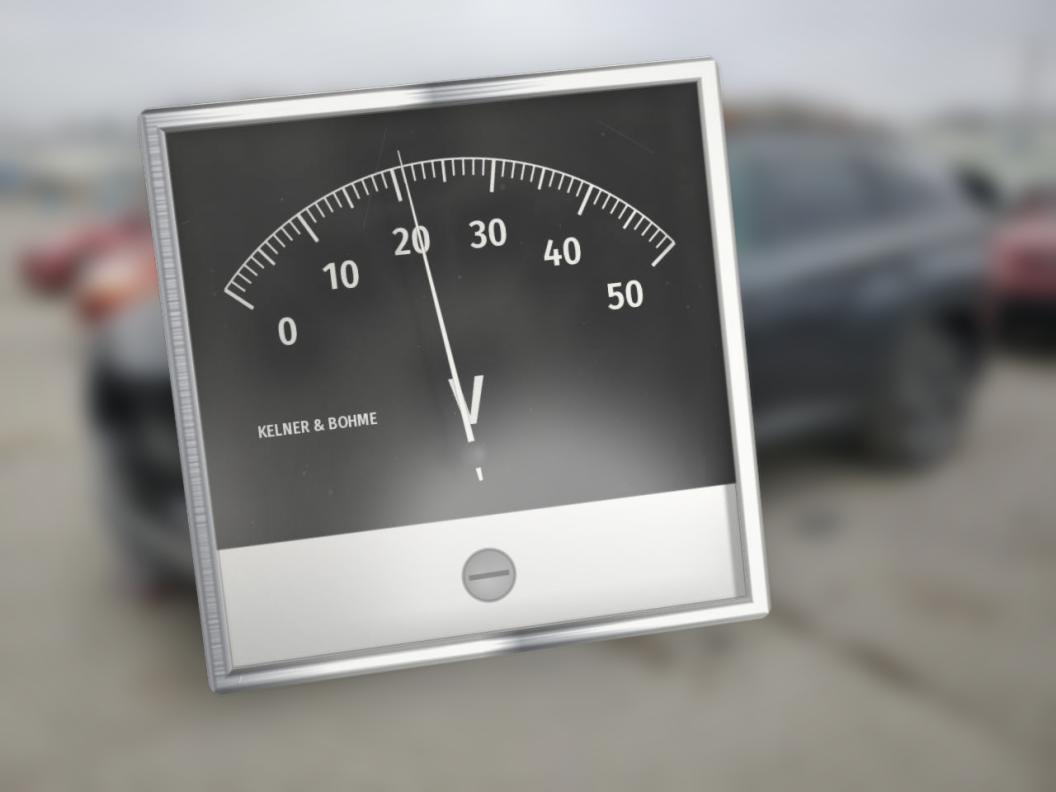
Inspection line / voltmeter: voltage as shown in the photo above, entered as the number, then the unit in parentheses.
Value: 21 (V)
